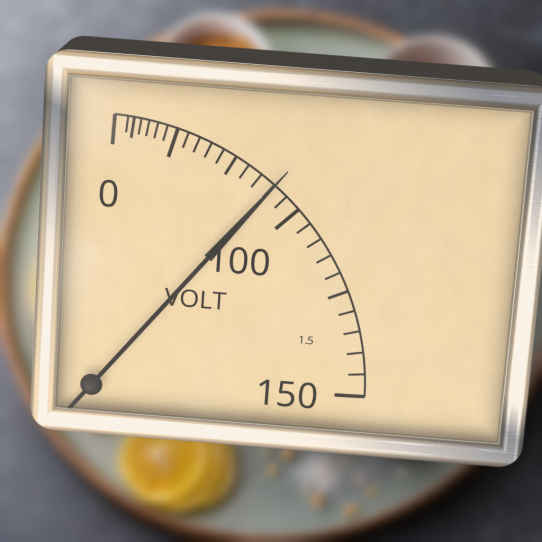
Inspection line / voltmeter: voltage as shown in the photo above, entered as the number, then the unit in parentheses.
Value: 90 (V)
